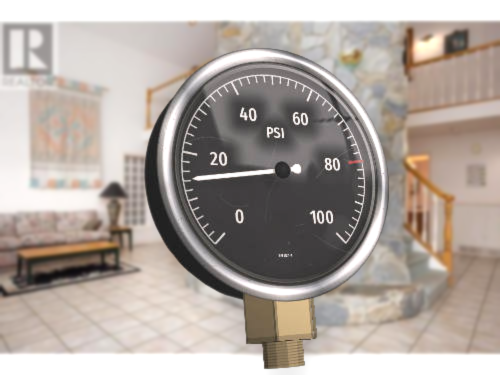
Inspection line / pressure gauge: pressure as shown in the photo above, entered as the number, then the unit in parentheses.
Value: 14 (psi)
